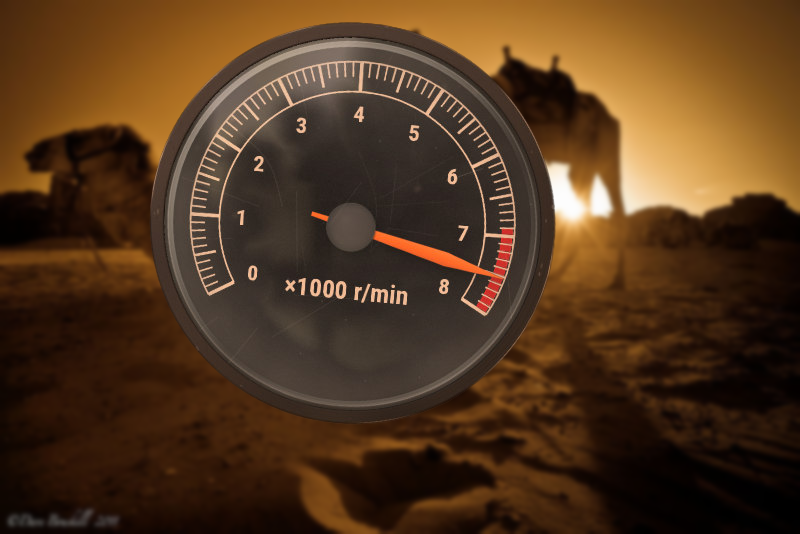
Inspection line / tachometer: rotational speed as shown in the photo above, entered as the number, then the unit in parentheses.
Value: 7500 (rpm)
